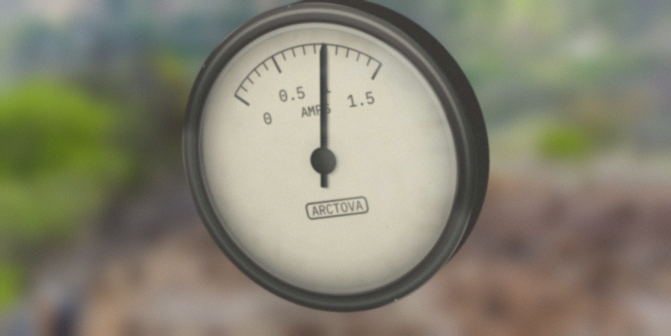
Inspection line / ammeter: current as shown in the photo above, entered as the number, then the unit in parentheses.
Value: 1 (A)
